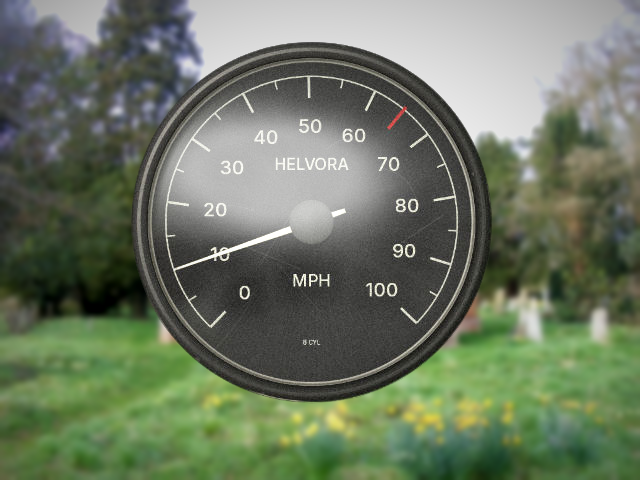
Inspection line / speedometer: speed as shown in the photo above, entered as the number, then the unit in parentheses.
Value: 10 (mph)
